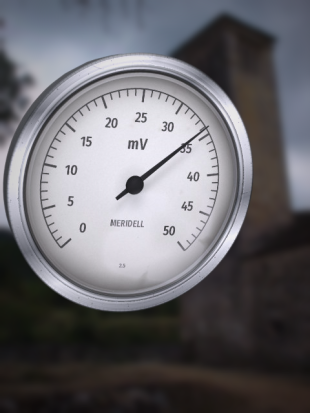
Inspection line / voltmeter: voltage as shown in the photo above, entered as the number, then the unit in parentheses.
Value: 34 (mV)
